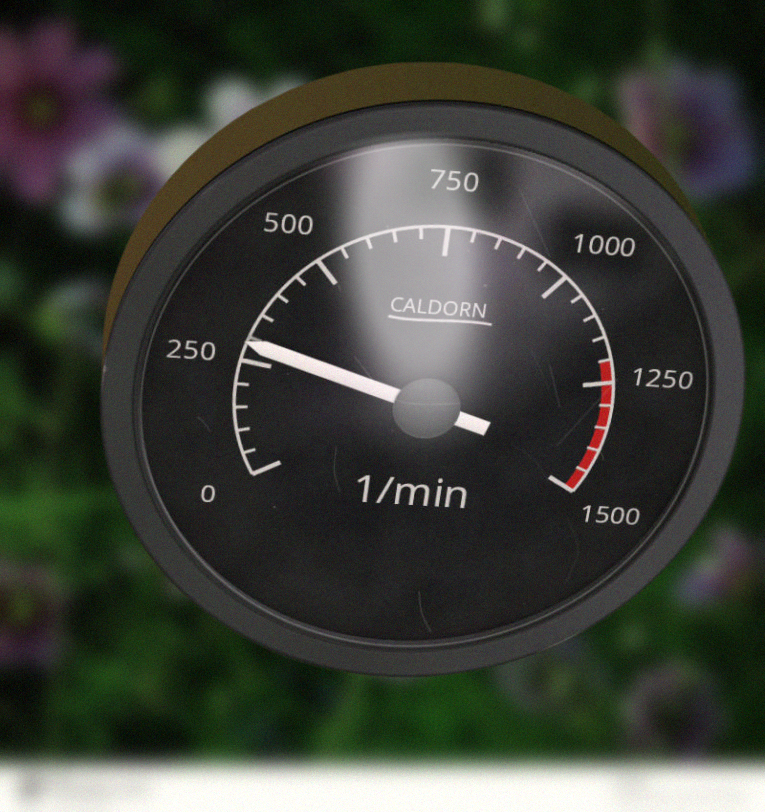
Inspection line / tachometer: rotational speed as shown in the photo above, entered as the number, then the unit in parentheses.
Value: 300 (rpm)
